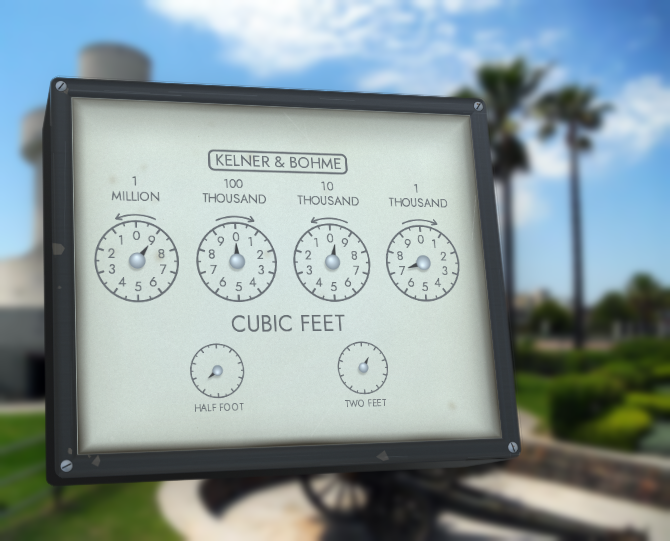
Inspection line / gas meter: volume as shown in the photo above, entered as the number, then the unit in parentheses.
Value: 899700 (ft³)
